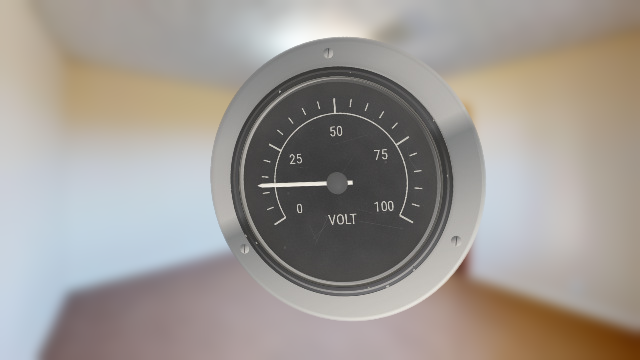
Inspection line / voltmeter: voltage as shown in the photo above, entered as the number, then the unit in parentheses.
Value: 12.5 (V)
